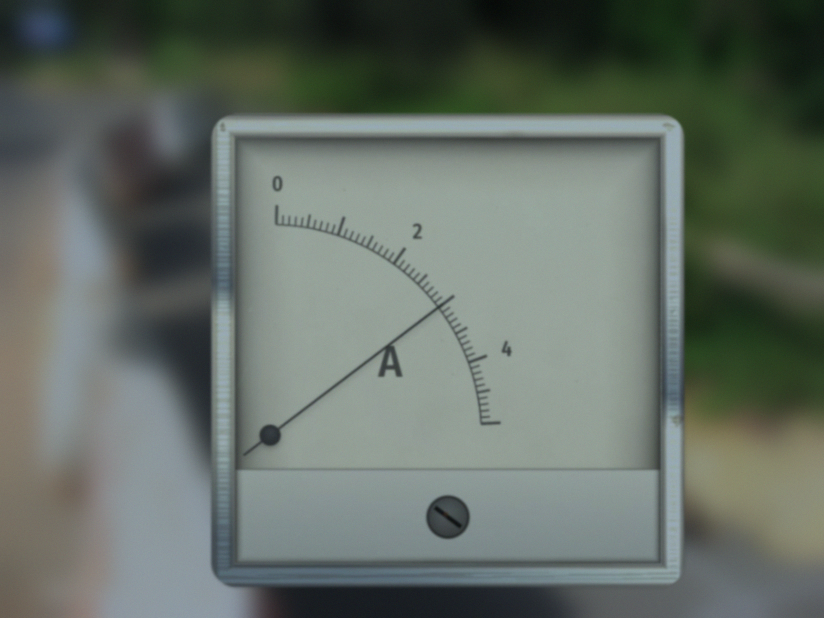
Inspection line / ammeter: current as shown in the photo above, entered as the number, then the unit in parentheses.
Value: 3 (A)
